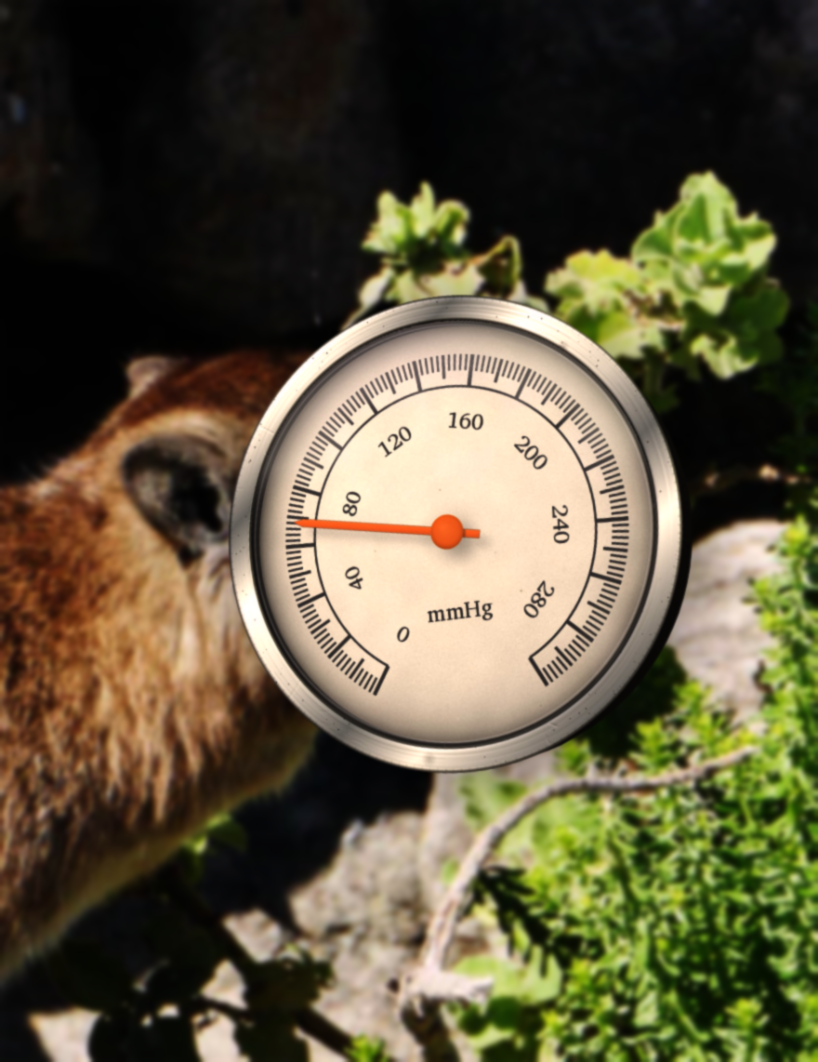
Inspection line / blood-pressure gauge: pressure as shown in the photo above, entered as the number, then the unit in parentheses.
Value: 68 (mmHg)
